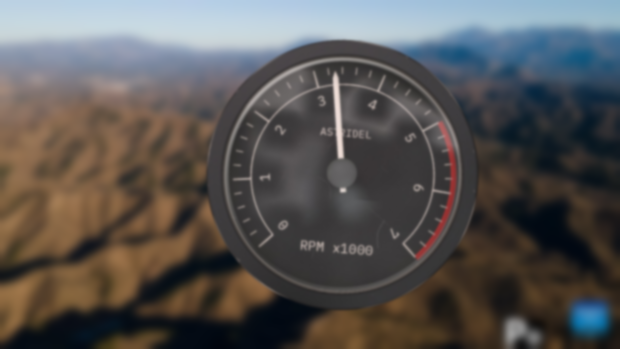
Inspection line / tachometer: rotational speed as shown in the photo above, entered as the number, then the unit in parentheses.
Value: 3300 (rpm)
